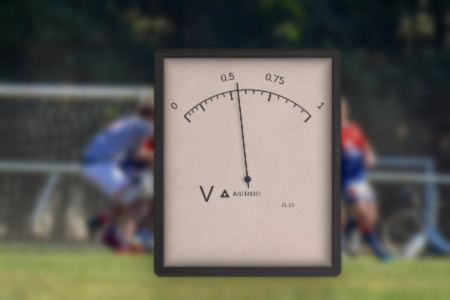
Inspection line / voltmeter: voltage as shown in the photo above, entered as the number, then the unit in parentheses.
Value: 0.55 (V)
